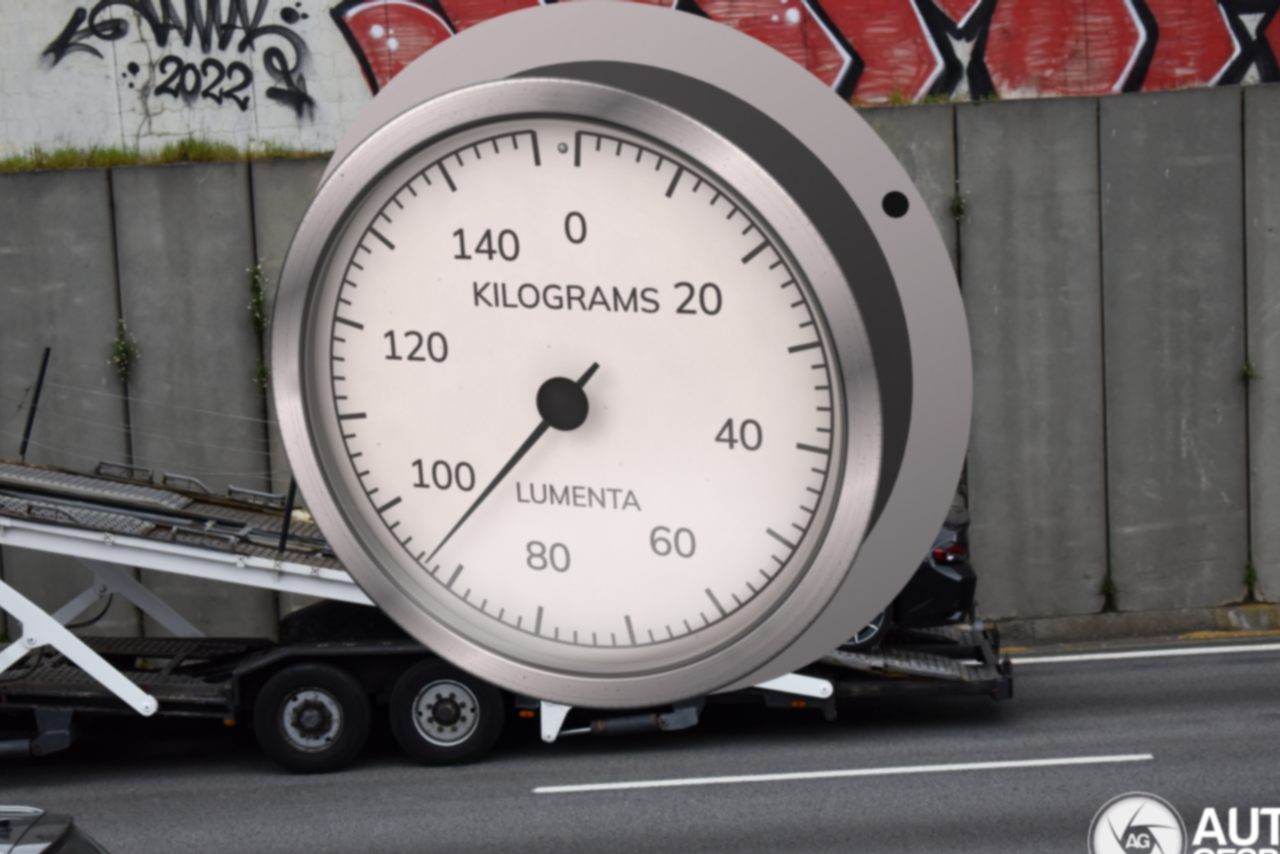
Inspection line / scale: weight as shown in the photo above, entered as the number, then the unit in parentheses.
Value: 93 (kg)
